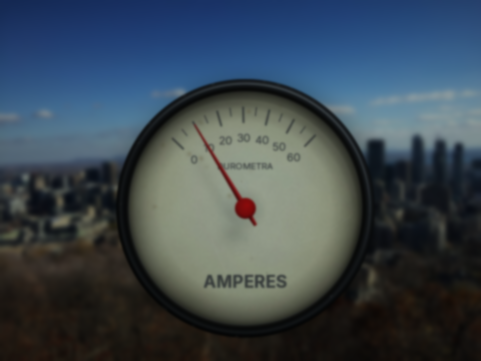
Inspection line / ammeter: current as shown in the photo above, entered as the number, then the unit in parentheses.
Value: 10 (A)
